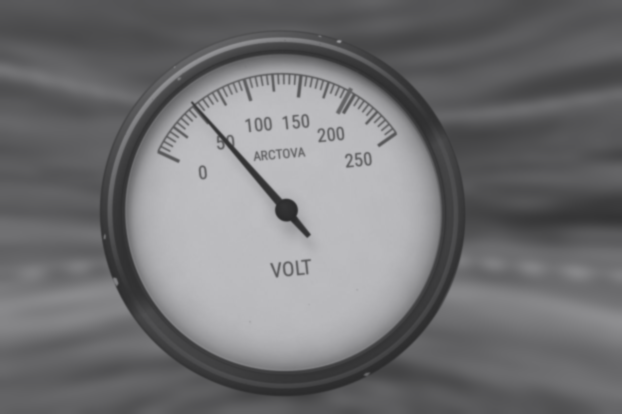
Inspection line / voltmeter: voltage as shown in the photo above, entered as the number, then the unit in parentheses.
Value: 50 (V)
